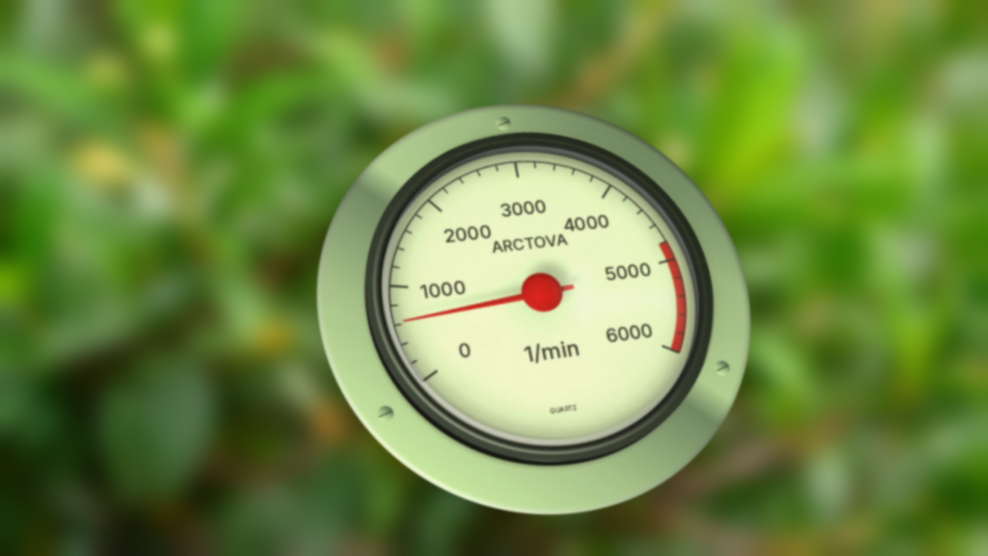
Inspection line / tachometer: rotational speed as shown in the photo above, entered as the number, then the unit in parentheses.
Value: 600 (rpm)
